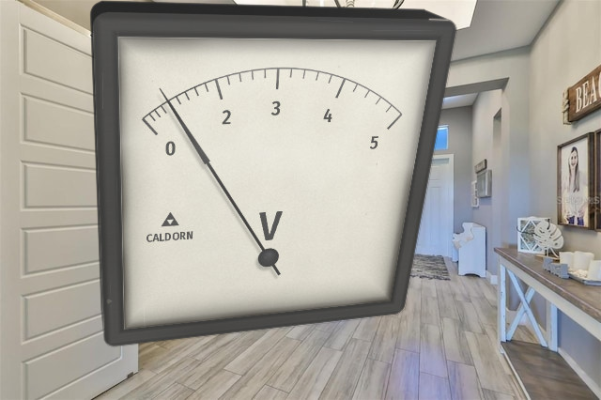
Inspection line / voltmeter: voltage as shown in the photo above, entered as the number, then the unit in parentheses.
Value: 1 (V)
